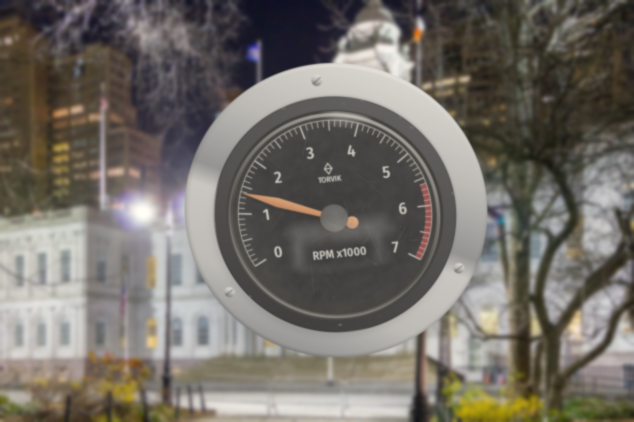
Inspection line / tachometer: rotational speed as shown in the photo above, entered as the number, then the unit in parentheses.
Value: 1400 (rpm)
